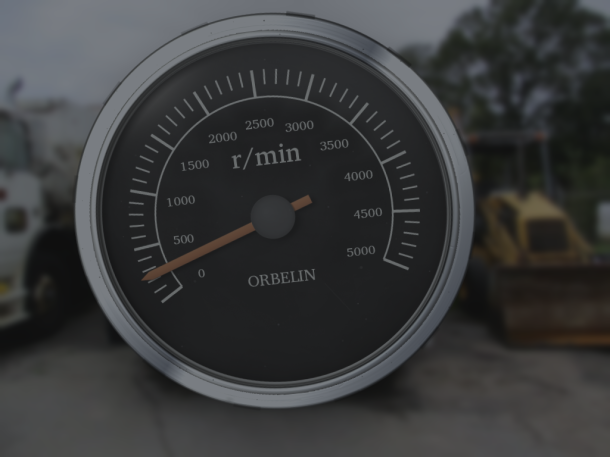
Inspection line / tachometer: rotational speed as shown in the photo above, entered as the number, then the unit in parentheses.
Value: 250 (rpm)
